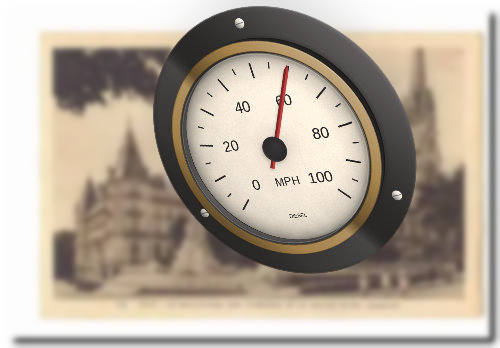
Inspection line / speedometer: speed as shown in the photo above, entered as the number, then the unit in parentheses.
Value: 60 (mph)
